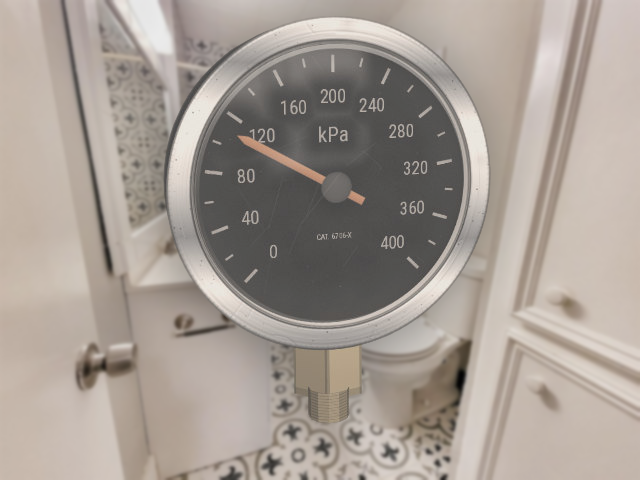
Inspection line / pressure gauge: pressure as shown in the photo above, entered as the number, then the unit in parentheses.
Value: 110 (kPa)
